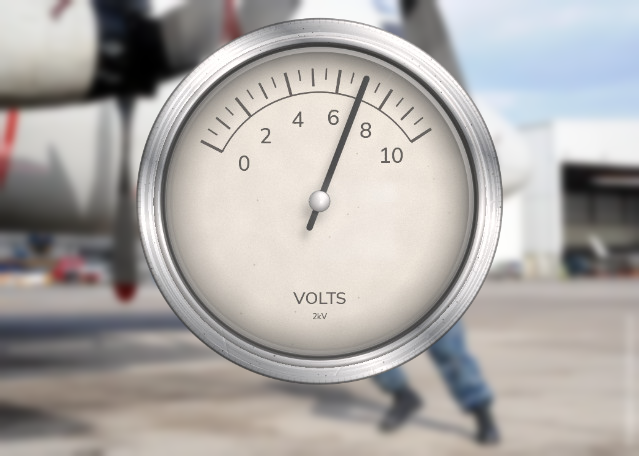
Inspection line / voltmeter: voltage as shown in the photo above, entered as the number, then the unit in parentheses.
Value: 7 (V)
